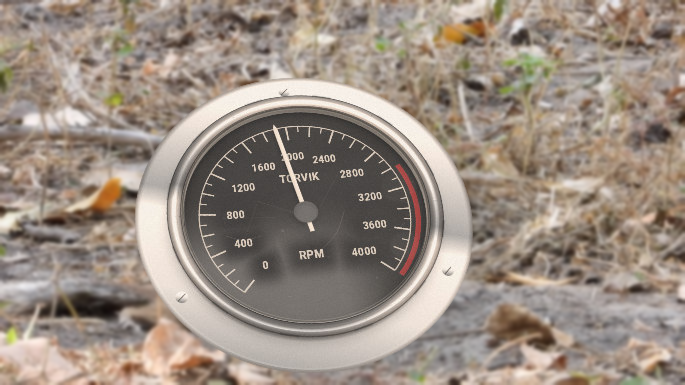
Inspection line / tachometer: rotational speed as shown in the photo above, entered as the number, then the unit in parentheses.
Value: 1900 (rpm)
